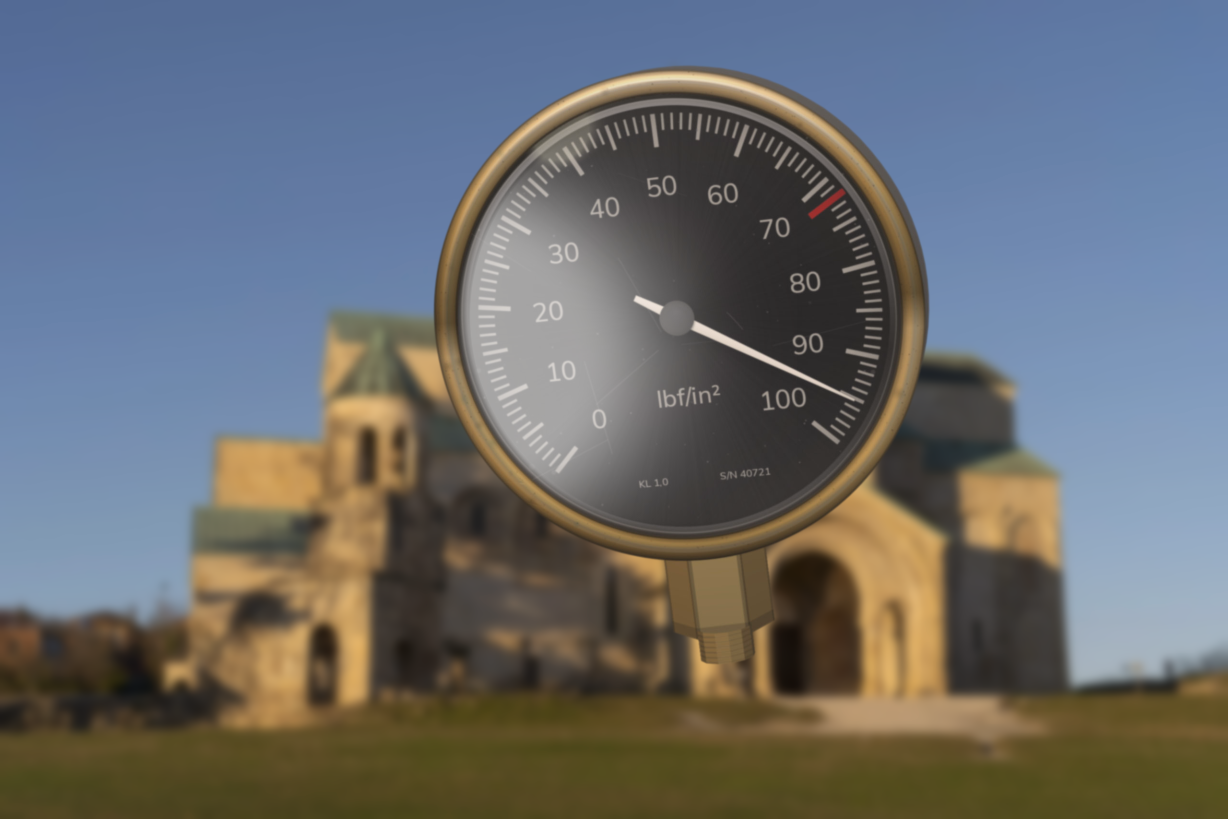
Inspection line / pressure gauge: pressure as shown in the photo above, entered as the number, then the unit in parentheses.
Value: 95 (psi)
